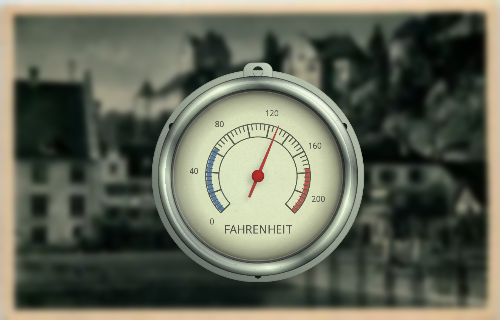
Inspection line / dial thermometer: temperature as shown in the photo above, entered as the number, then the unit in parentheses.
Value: 128 (°F)
